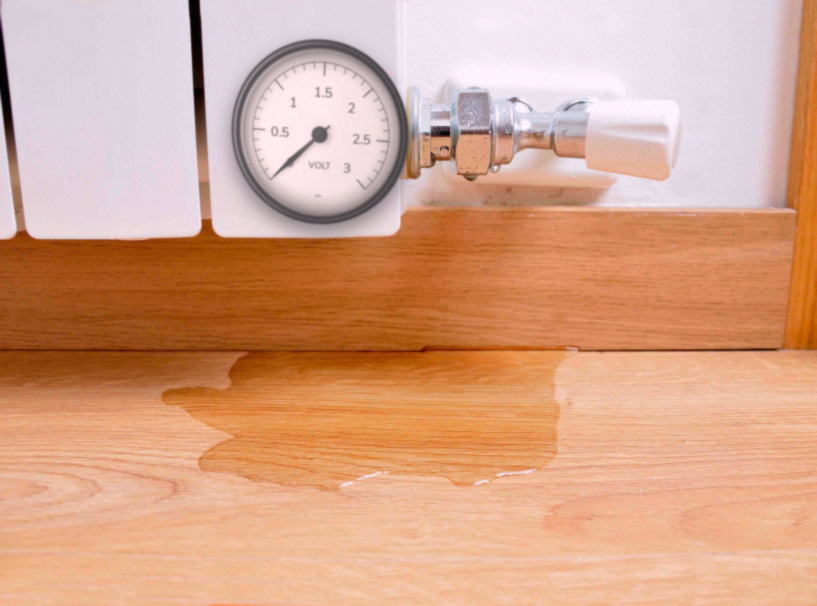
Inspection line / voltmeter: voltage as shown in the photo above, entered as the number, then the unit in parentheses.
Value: 0 (V)
